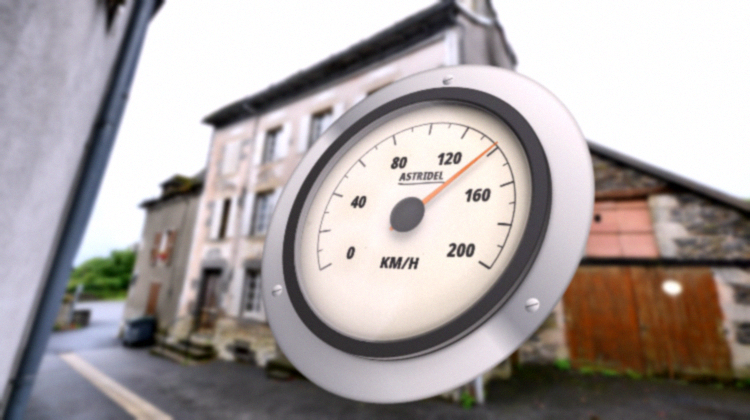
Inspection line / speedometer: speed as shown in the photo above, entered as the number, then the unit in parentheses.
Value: 140 (km/h)
